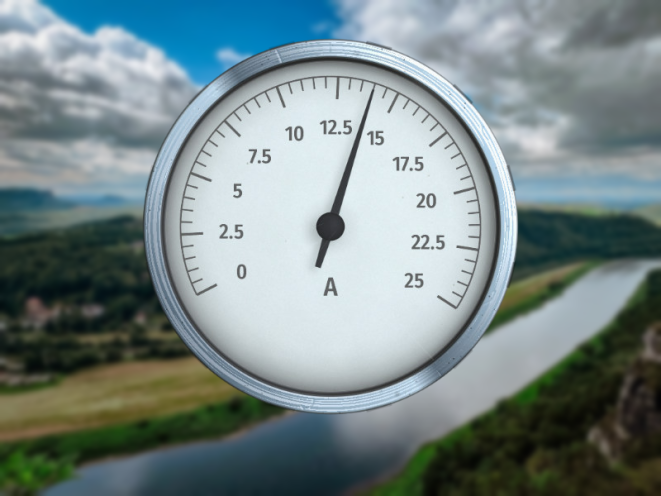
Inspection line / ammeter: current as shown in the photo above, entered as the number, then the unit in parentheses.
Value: 14 (A)
